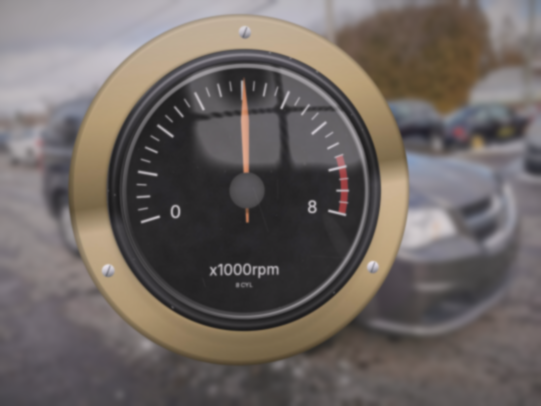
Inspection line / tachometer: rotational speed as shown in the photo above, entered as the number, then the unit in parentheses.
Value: 4000 (rpm)
